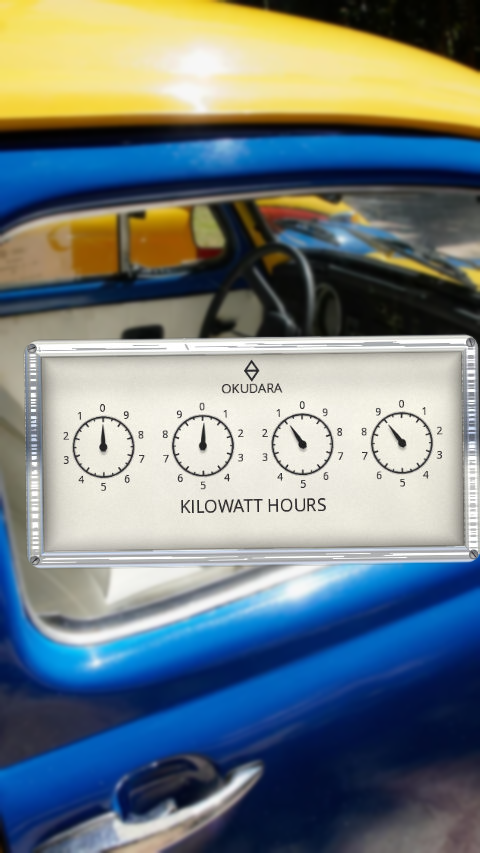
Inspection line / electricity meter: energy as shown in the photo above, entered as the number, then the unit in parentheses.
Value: 9 (kWh)
